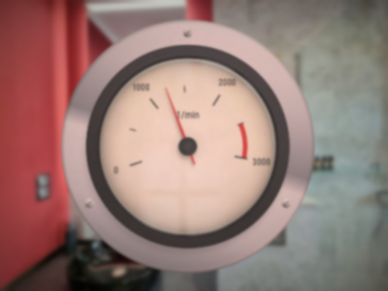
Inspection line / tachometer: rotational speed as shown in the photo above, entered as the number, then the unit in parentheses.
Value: 1250 (rpm)
